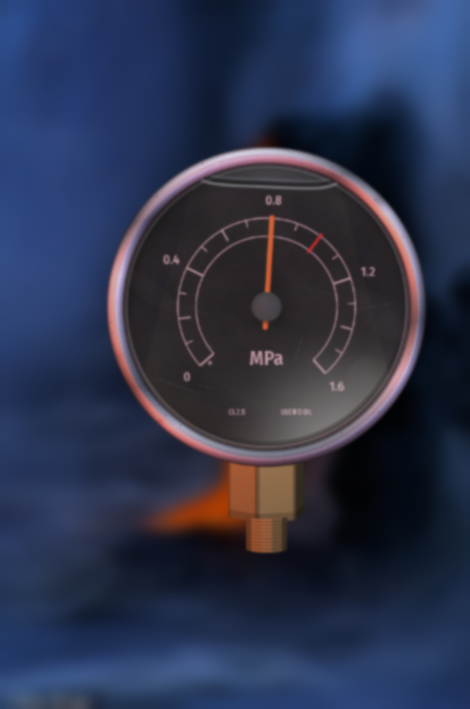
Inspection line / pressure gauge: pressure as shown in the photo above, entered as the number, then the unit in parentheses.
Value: 0.8 (MPa)
